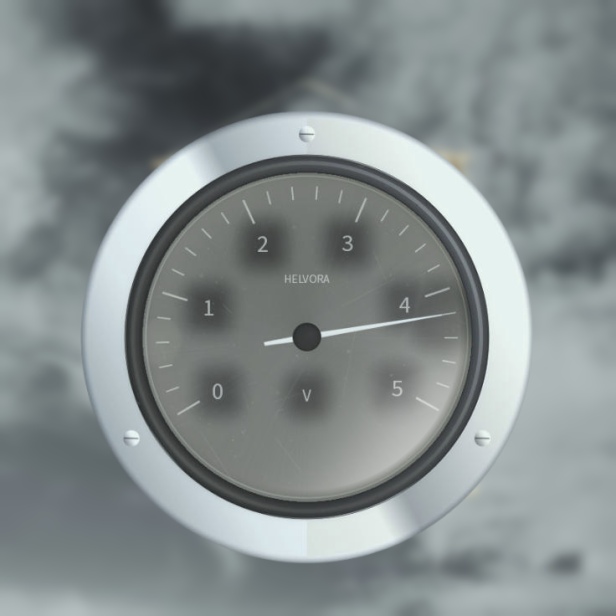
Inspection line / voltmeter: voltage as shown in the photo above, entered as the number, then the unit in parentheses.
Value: 4.2 (V)
